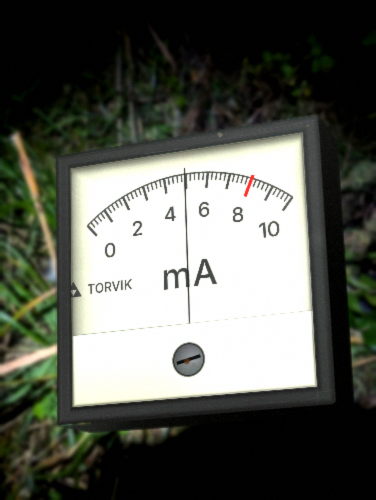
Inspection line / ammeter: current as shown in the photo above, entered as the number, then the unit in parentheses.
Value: 5 (mA)
